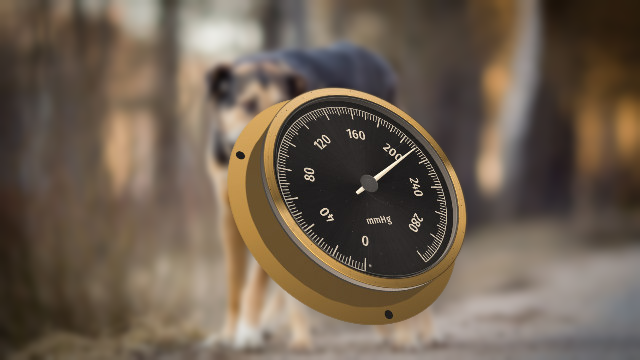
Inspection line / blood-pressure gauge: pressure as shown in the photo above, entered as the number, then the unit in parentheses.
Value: 210 (mmHg)
